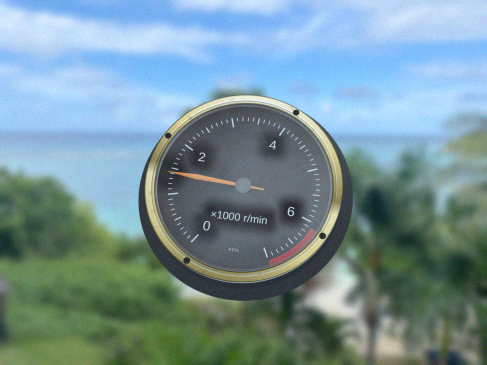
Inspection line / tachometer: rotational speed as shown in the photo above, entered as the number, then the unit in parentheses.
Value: 1400 (rpm)
